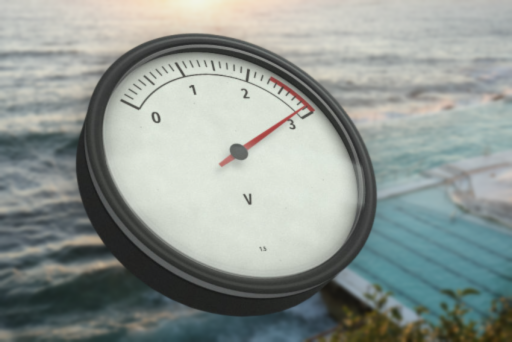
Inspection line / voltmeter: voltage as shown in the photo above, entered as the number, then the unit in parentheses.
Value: 2.9 (V)
